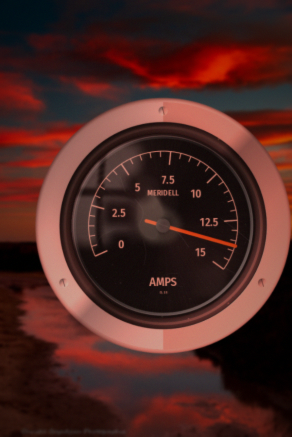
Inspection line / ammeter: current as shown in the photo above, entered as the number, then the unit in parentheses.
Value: 13.75 (A)
